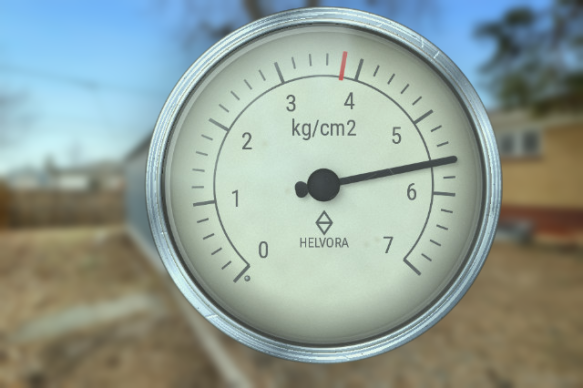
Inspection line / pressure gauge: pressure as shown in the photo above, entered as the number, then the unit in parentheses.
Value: 5.6 (kg/cm²)
